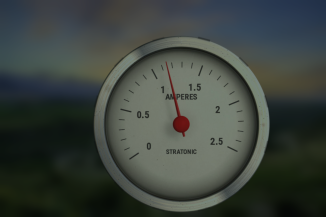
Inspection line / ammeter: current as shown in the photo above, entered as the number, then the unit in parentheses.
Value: 1.15 (A)
